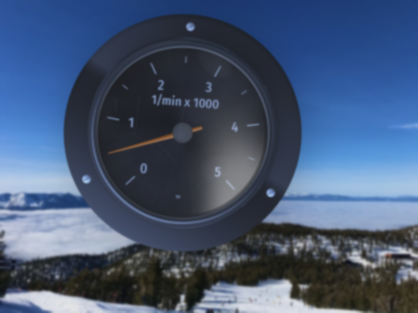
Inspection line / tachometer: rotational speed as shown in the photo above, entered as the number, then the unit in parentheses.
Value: 500 (rpm)
